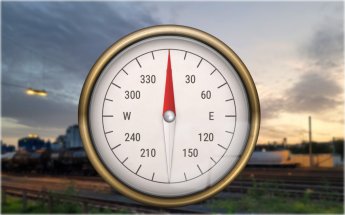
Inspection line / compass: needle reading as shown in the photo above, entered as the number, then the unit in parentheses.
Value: 0 (°)
